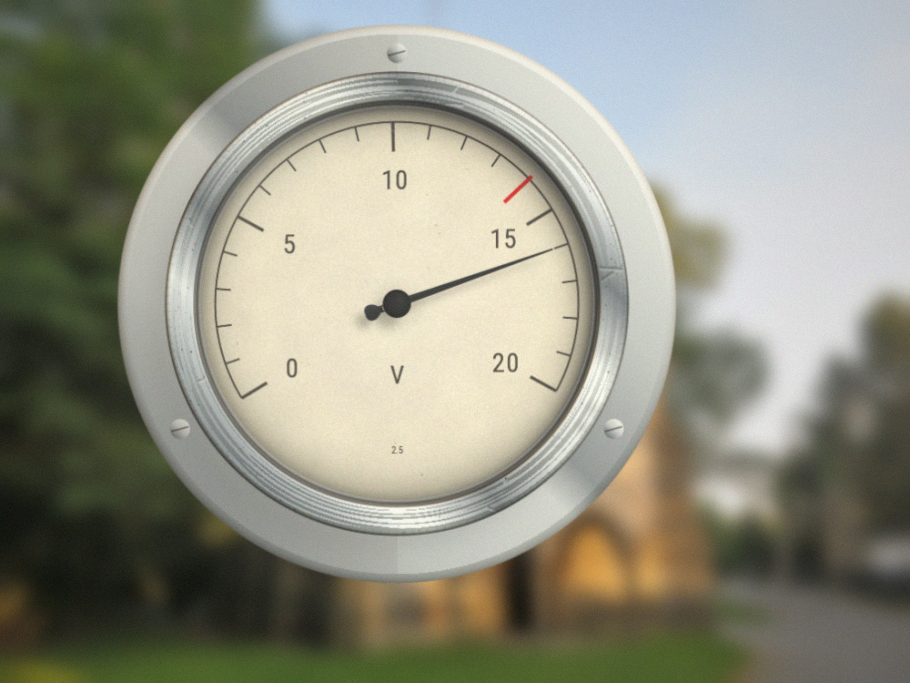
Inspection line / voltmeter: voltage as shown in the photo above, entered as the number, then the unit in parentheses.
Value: 16 (V)
